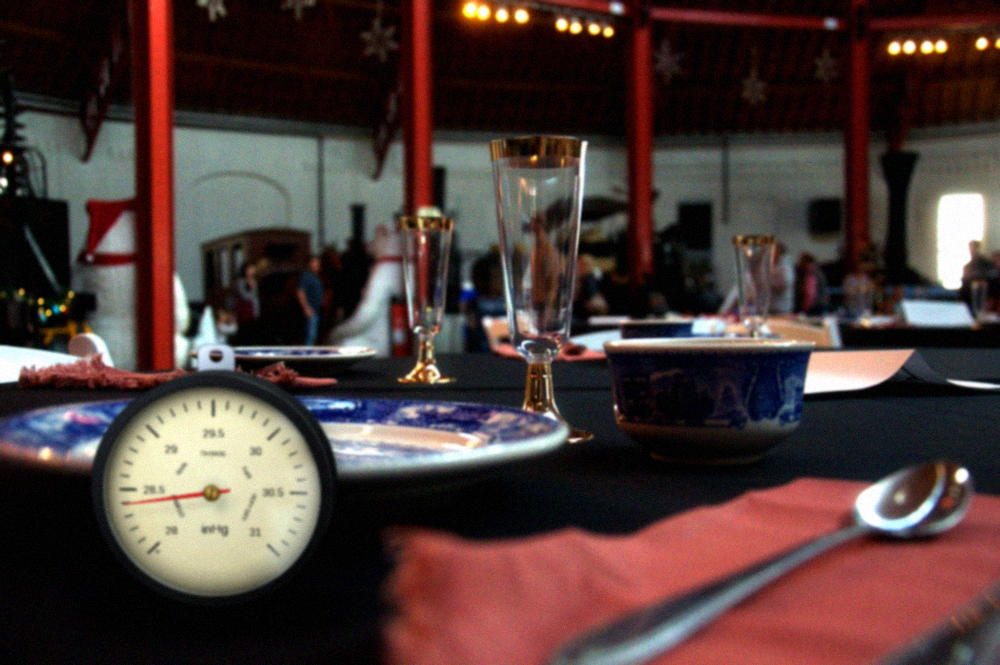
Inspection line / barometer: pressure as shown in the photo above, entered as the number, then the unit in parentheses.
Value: 28.4 (inHg)
